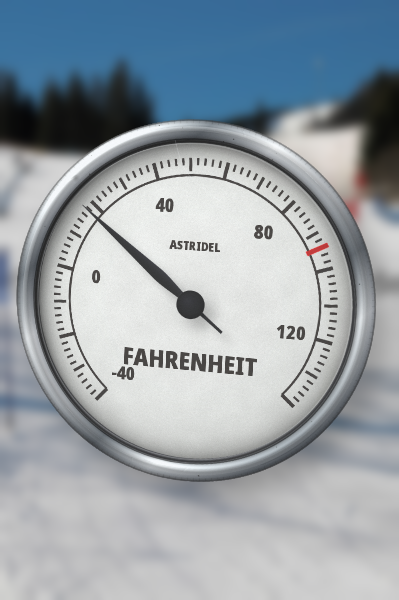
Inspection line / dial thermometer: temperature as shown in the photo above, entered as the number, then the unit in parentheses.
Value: 18 (°F)
